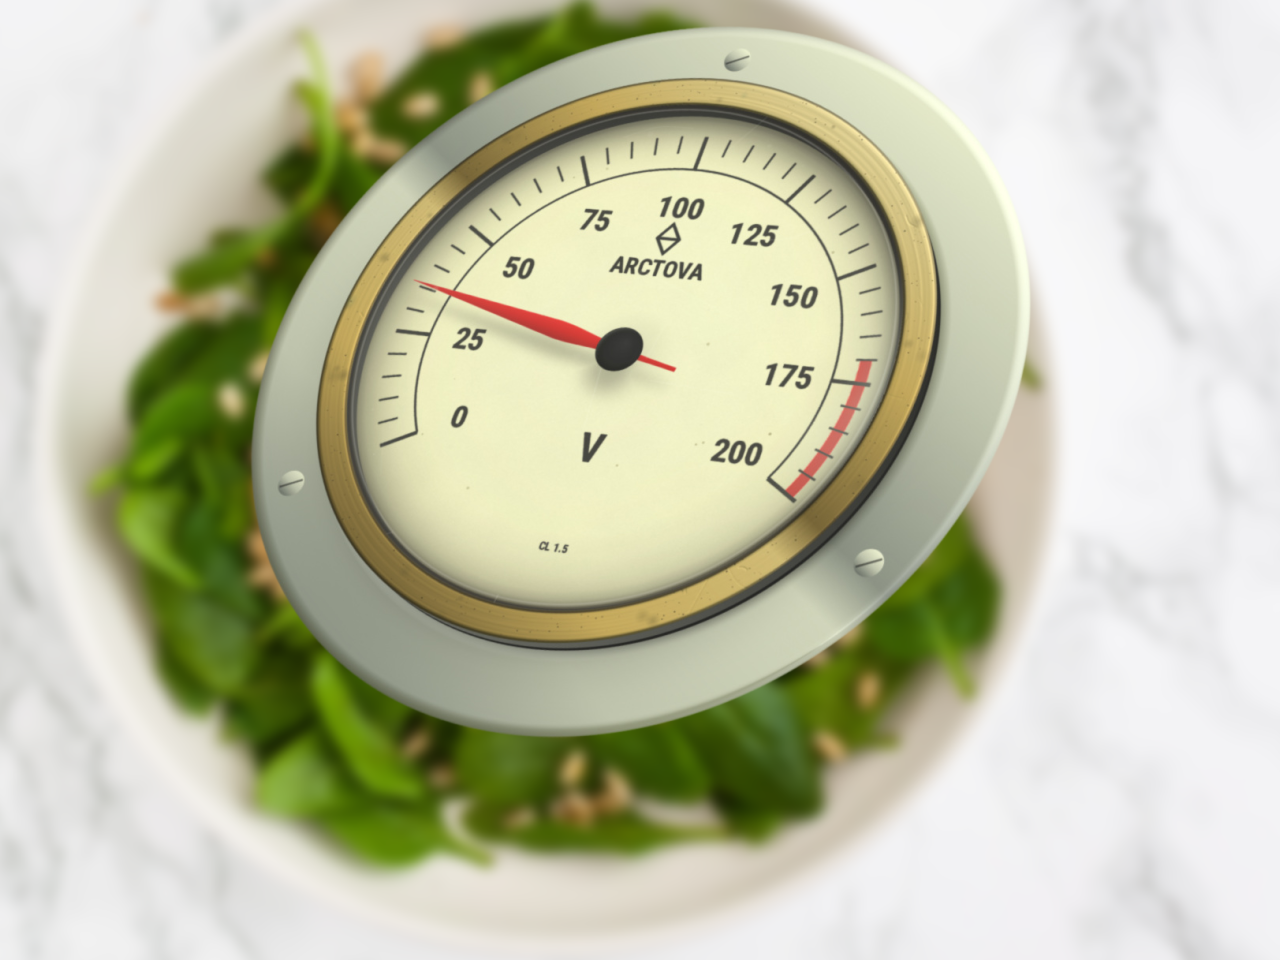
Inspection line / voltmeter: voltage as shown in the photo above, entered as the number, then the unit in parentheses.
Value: 35 (V)
